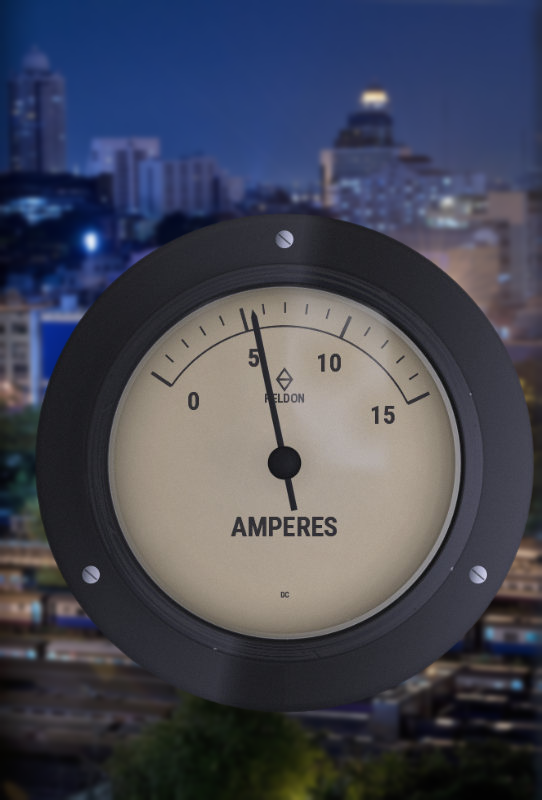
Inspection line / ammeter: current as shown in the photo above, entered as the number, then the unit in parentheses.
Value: 5.5 (A)
